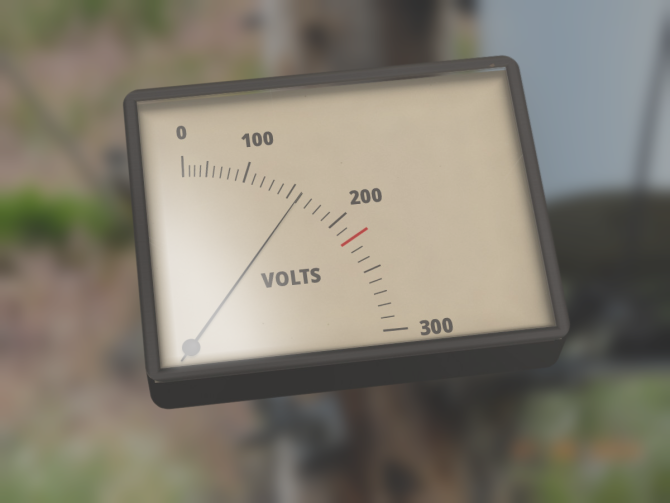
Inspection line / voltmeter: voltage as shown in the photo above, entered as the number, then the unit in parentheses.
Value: 160 (V)
